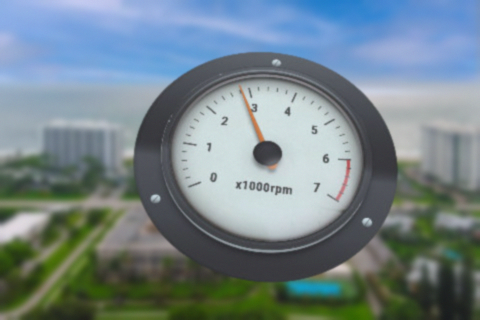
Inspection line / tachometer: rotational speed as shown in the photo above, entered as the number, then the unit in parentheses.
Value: 2800 (rpm)
